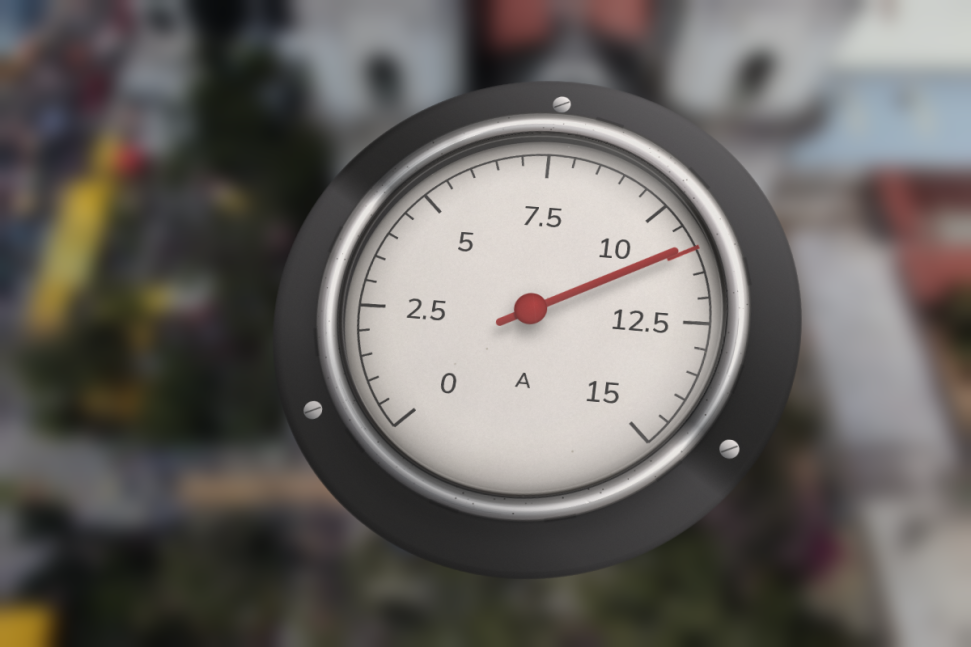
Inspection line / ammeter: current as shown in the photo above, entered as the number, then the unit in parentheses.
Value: 11 (A)
